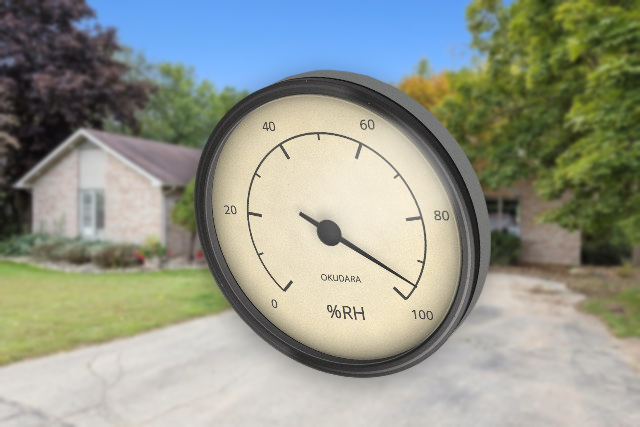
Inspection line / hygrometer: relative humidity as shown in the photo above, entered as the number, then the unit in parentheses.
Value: 95 (%)
